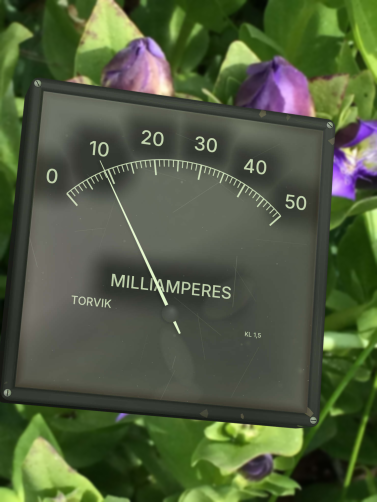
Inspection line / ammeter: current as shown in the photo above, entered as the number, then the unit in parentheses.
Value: 9 (mA)
